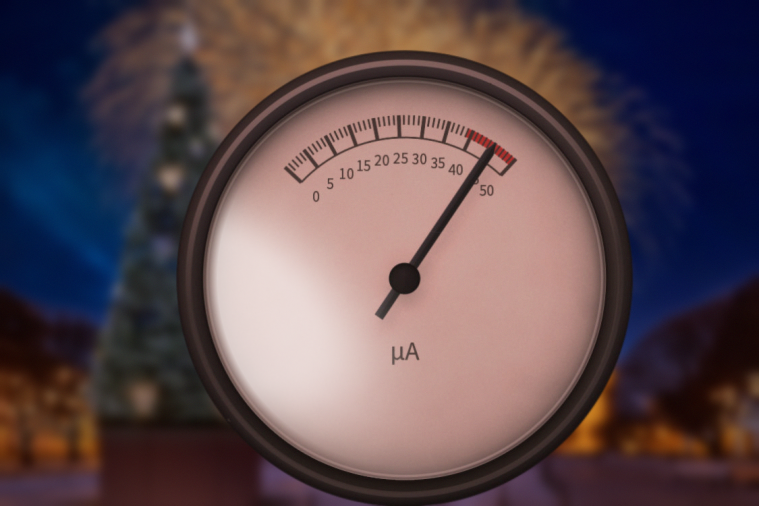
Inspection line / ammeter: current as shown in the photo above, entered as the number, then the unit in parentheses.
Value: 45 (µA)
